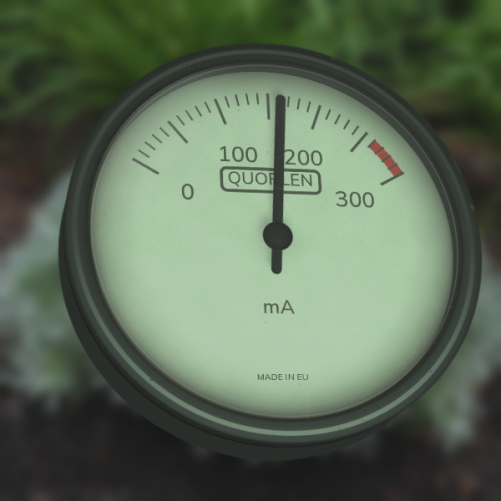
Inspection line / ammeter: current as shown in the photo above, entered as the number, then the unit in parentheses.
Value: 160 (mA)
